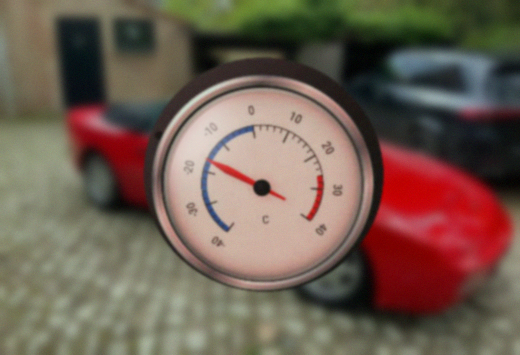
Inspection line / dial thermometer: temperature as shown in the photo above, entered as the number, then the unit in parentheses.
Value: -16 (°C)
